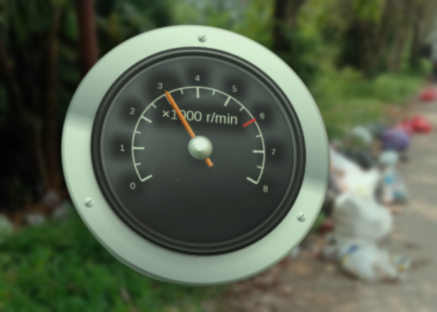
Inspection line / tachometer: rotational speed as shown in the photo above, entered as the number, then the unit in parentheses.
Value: 3000 (rpm)
